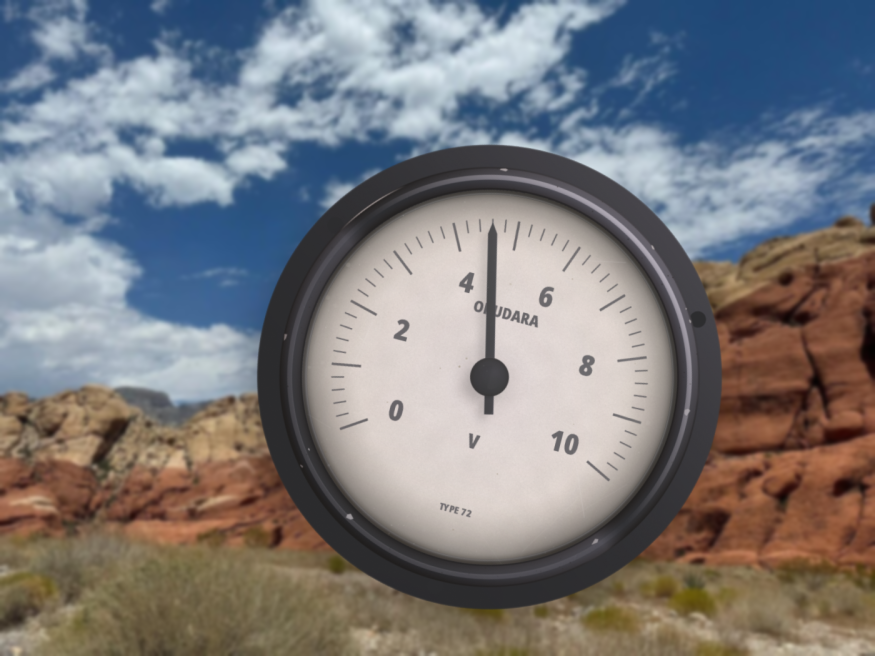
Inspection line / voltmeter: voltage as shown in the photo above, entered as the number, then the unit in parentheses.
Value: 4.6 (V)
